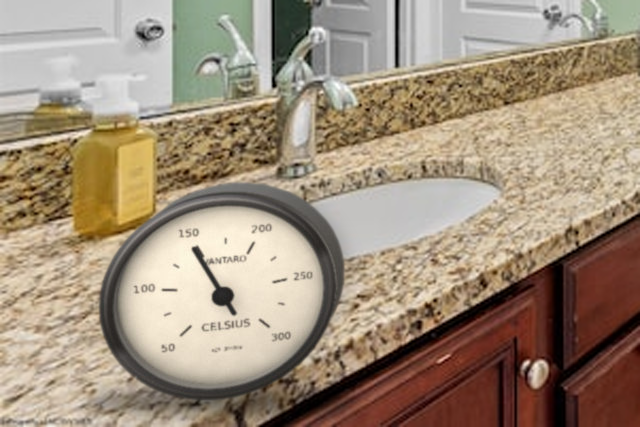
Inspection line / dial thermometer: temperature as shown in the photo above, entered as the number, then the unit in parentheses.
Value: 150 (°C)
